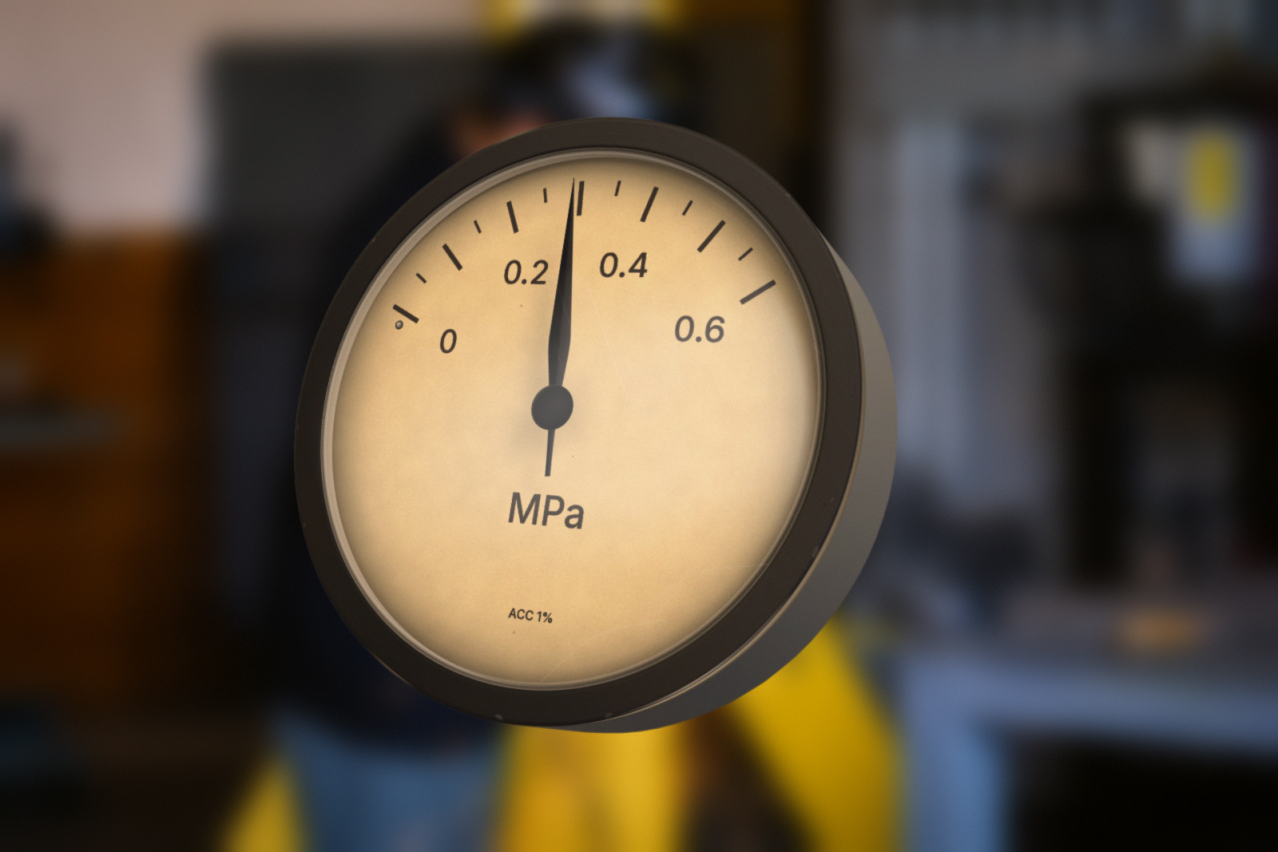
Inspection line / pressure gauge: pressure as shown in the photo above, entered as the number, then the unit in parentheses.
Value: 0.3 (MPa)
